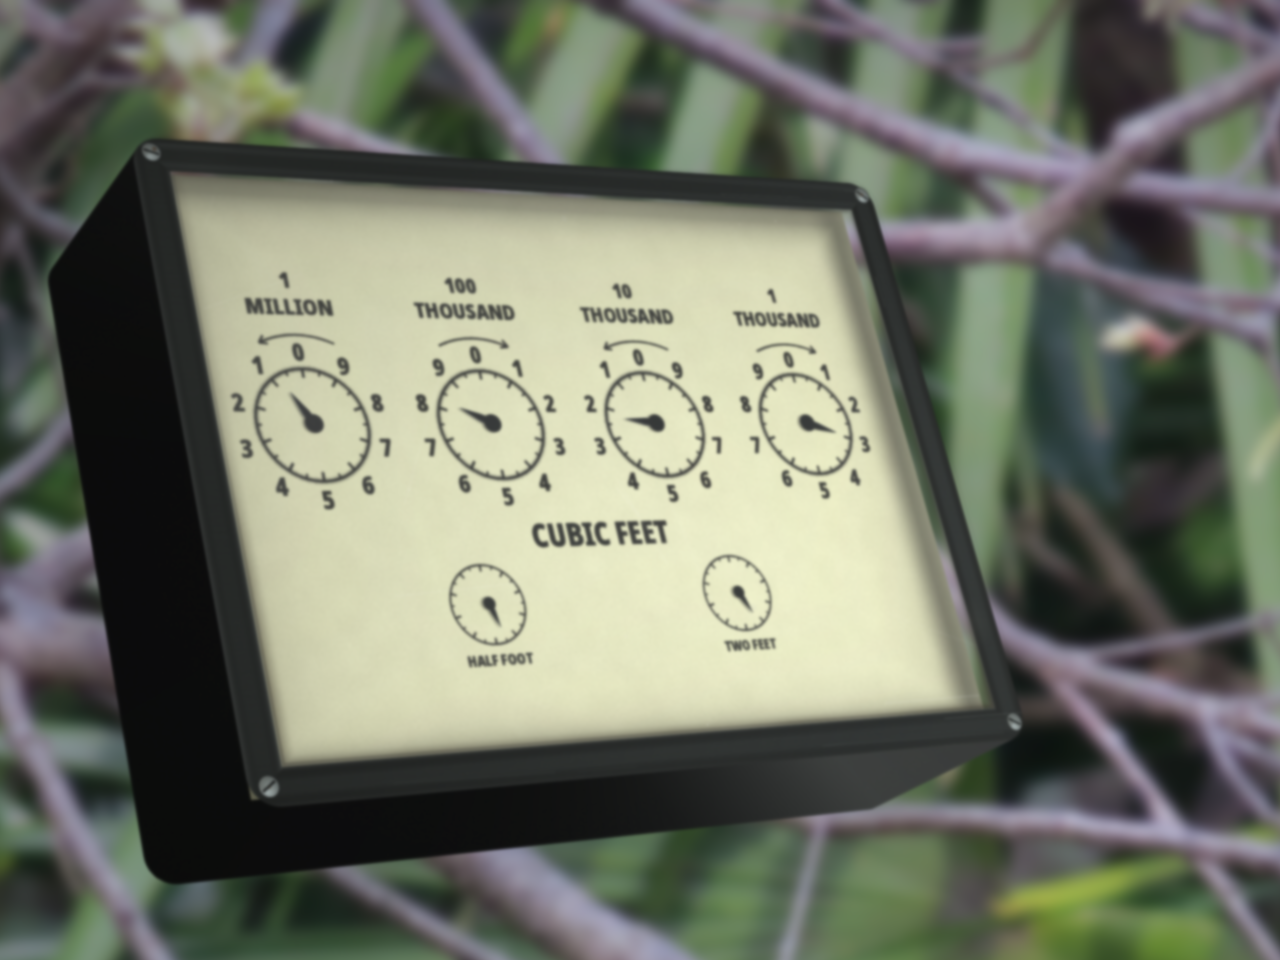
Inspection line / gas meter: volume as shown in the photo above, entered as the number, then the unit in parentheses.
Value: 82300 (ft³)
